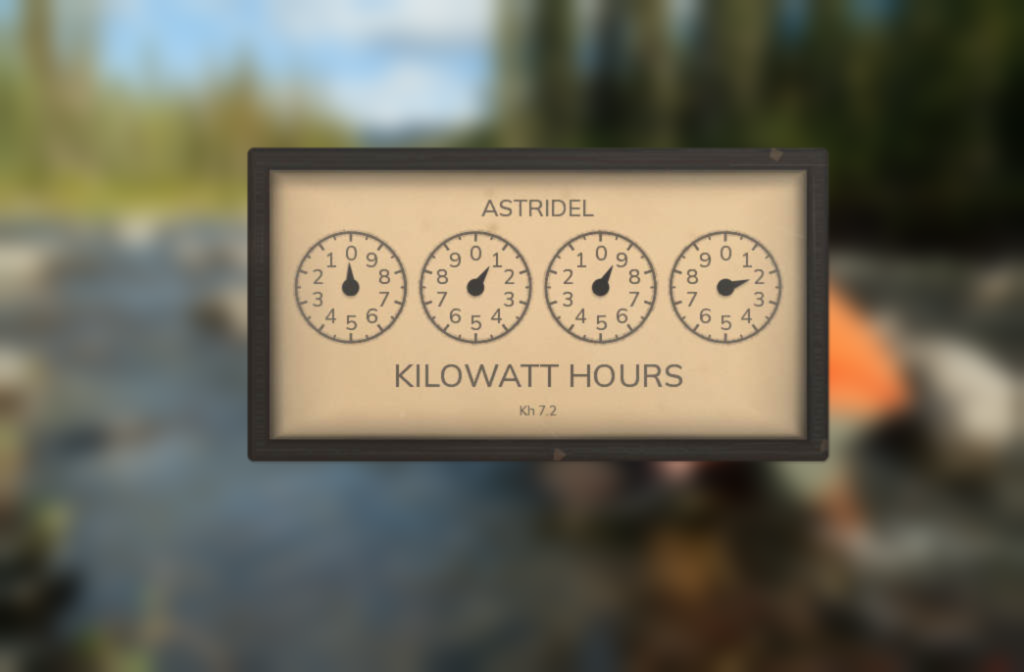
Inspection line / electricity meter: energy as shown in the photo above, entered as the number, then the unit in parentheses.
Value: 92 (kWh)
